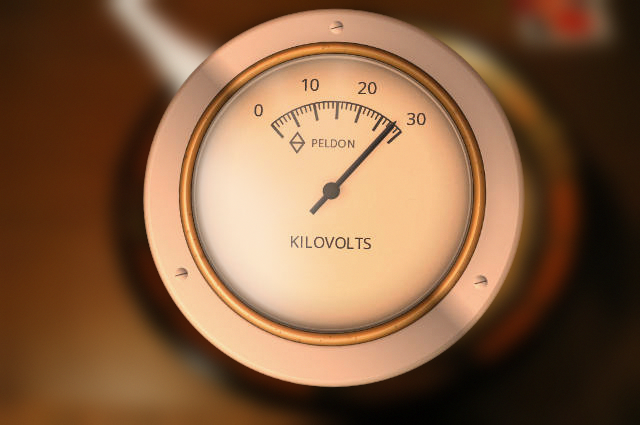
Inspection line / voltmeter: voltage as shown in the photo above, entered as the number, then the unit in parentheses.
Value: 28 (kV)
